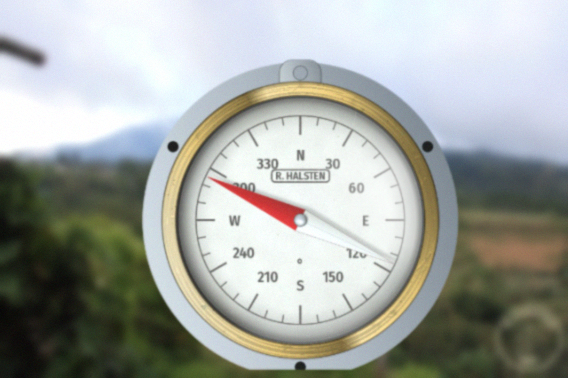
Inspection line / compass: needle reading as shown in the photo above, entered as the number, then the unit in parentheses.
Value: 295 (°)
